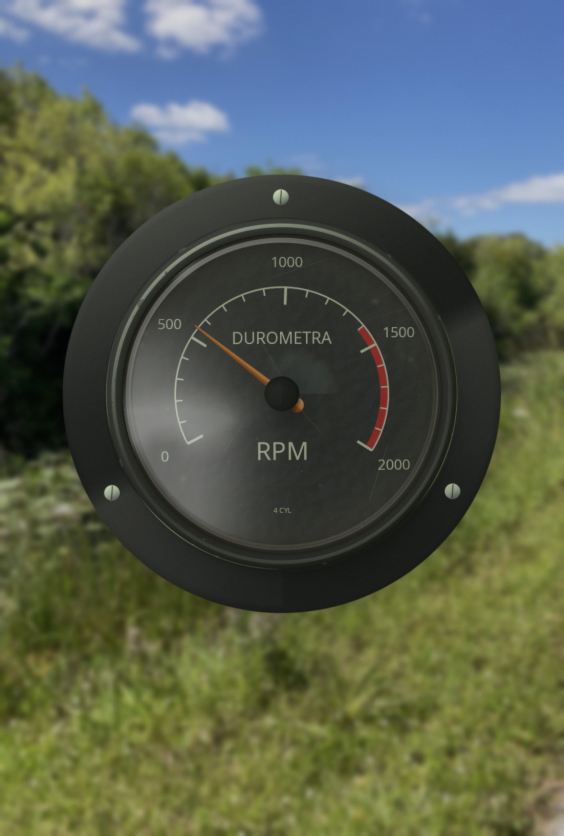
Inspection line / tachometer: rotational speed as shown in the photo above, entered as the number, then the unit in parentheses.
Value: 550 (rpm)
